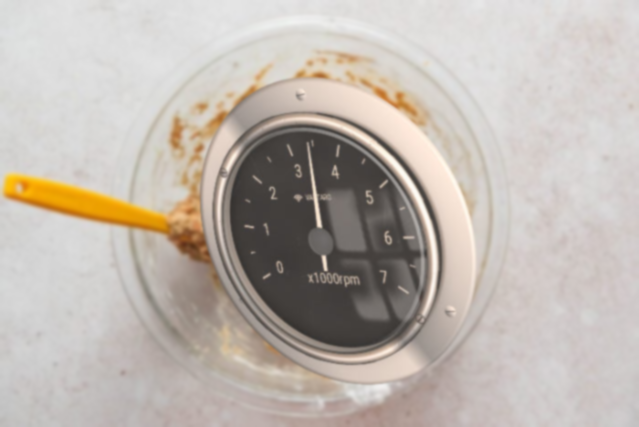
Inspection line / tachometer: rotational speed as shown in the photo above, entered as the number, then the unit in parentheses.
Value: 3500 (rpm)
